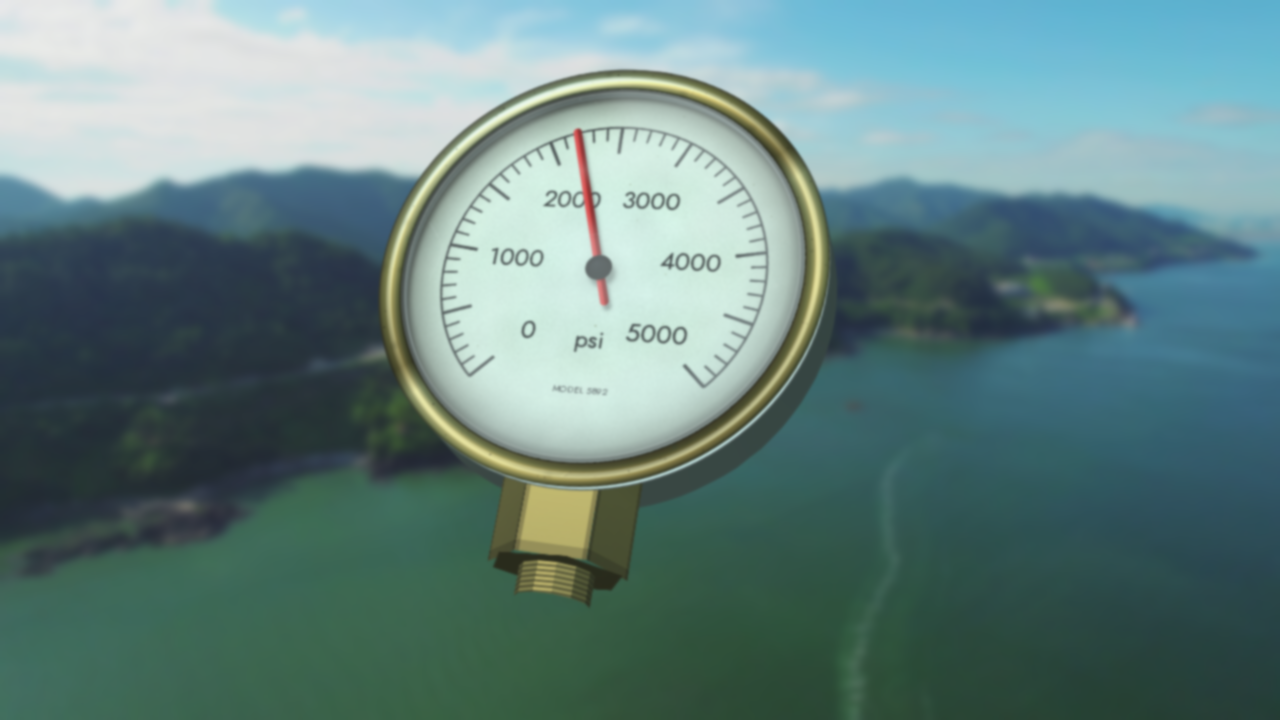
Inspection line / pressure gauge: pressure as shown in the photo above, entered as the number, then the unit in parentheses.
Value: 2200 (psi)
